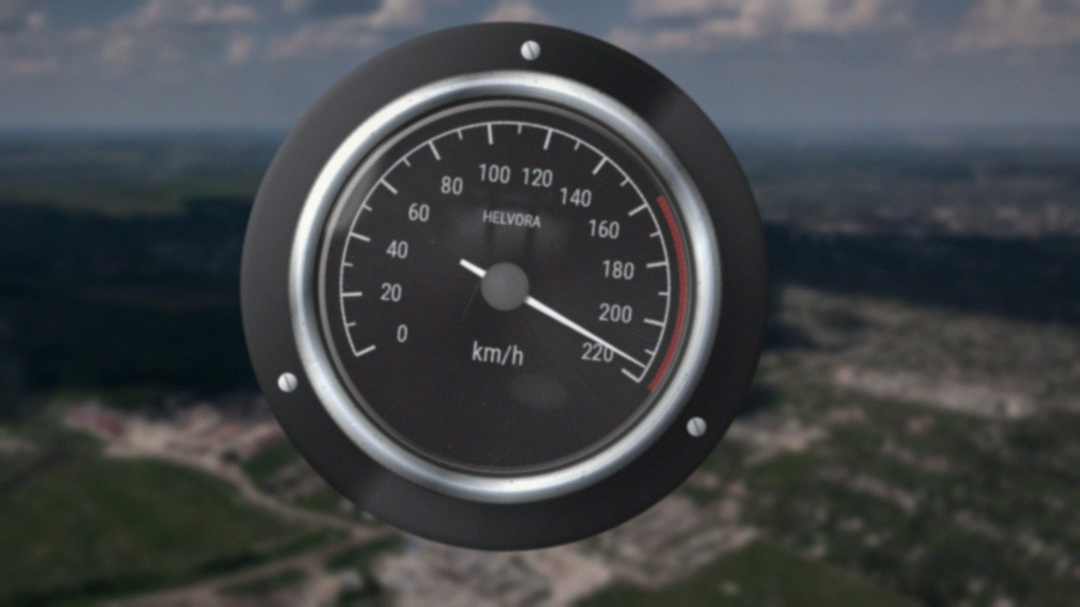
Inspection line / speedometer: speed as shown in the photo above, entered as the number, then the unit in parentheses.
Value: 215 (km/h)
